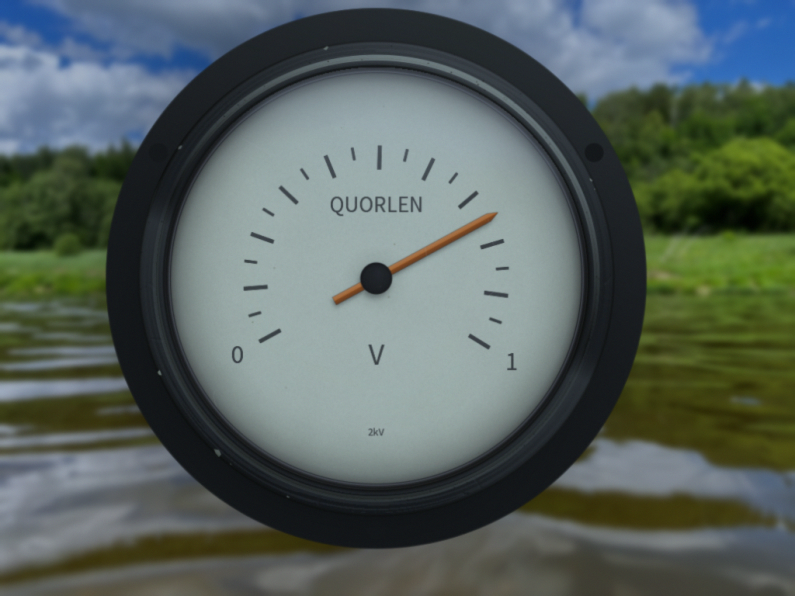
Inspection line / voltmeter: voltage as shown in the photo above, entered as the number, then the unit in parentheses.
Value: 0.75 (V)
